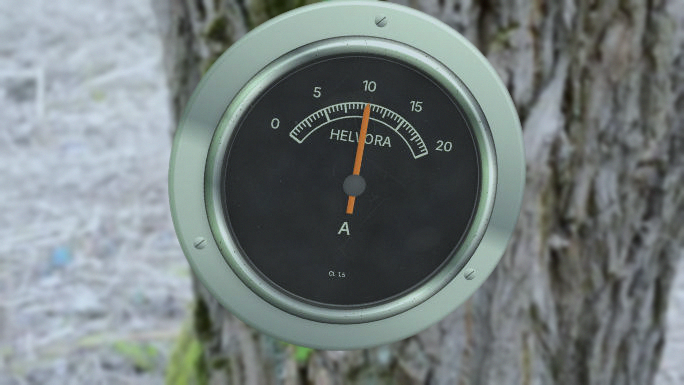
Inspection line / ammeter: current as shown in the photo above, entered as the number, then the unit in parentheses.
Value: 10 (A)
